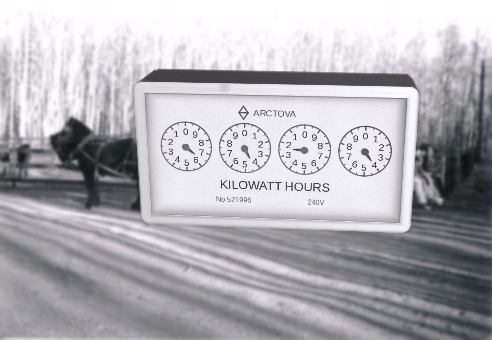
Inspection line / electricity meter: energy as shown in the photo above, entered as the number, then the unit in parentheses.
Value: 6424 (kWh)
